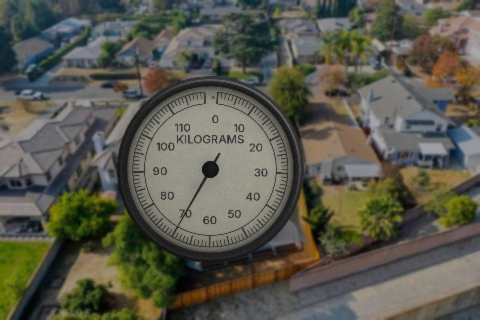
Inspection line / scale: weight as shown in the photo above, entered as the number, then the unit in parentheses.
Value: 70 (kg)
